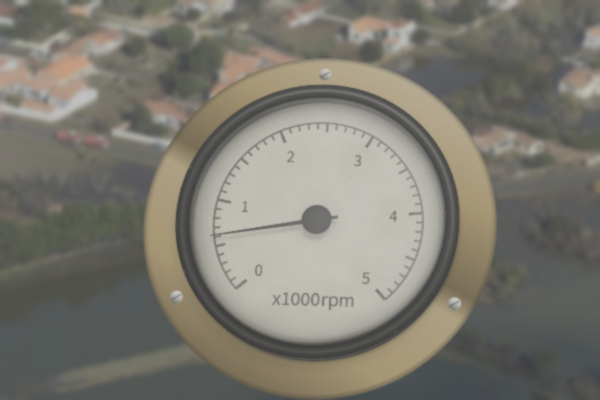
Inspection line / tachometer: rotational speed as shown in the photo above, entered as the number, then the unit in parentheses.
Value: 600 (rpm)
